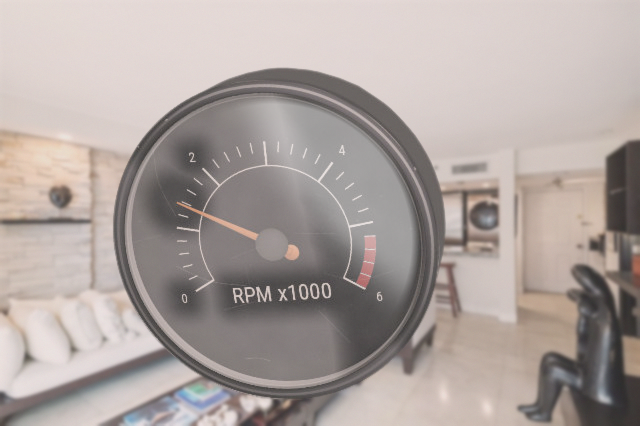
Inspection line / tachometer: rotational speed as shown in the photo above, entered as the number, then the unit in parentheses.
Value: 1400 (rpm)
